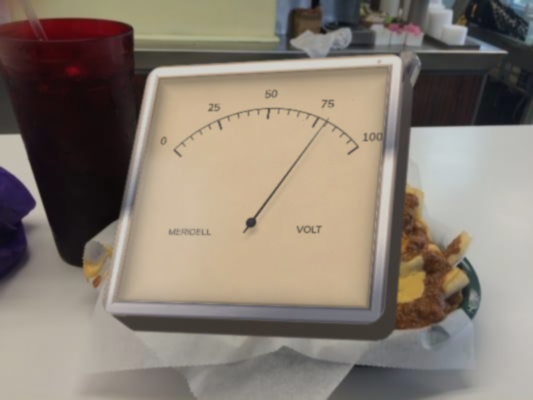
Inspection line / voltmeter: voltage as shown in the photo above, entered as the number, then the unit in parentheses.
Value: 80 (V)
